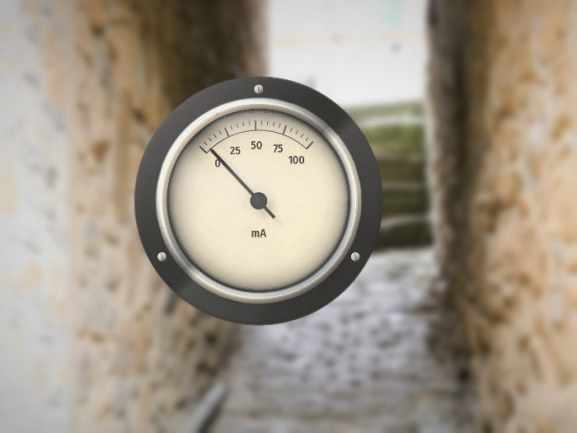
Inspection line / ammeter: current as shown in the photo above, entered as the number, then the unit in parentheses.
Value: 5 (mA)
